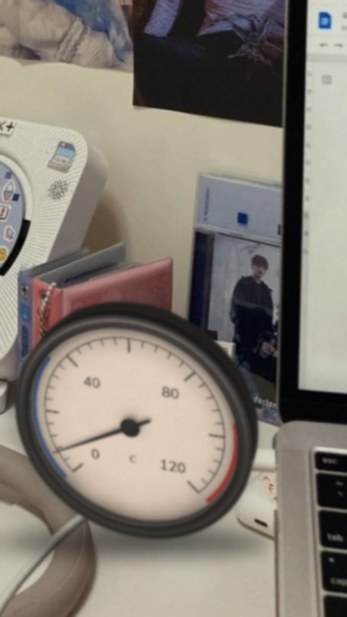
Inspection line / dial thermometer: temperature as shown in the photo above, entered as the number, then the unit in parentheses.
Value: 8 (°C)
